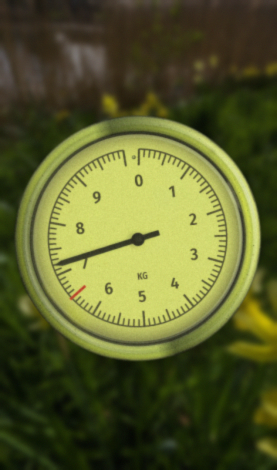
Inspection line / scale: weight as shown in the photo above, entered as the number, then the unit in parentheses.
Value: 7.2 (kg)
